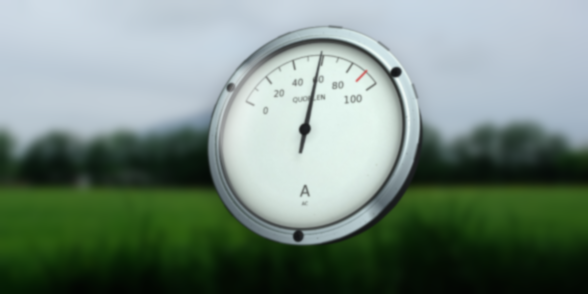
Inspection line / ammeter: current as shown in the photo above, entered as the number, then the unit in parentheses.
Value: 60 (A)
